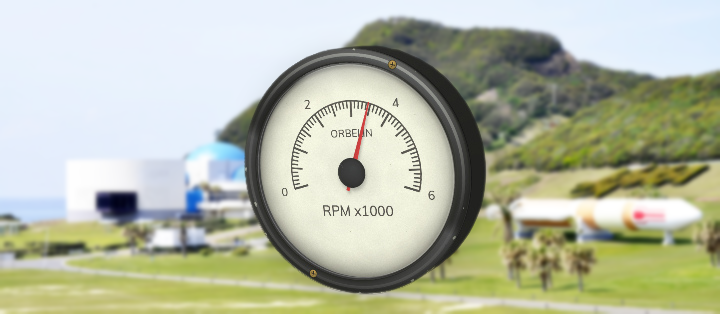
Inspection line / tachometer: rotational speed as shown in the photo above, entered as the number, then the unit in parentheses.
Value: 3500 (rpm)
